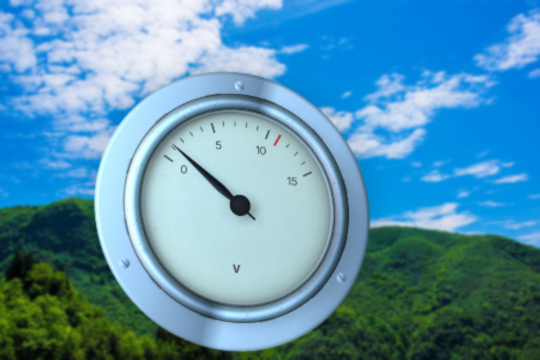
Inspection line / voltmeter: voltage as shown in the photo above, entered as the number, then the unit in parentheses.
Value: 1 (V)
